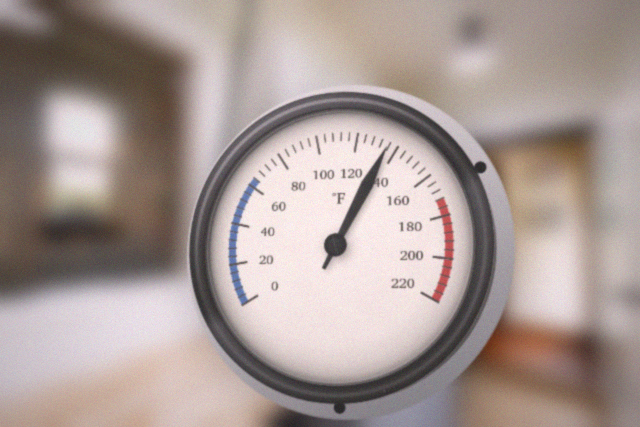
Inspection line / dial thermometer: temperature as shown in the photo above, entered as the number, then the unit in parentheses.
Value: 136 (°F)
